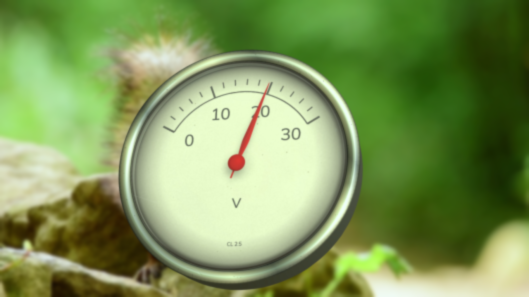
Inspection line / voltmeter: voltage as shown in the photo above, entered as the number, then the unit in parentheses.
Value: 20 (V)
